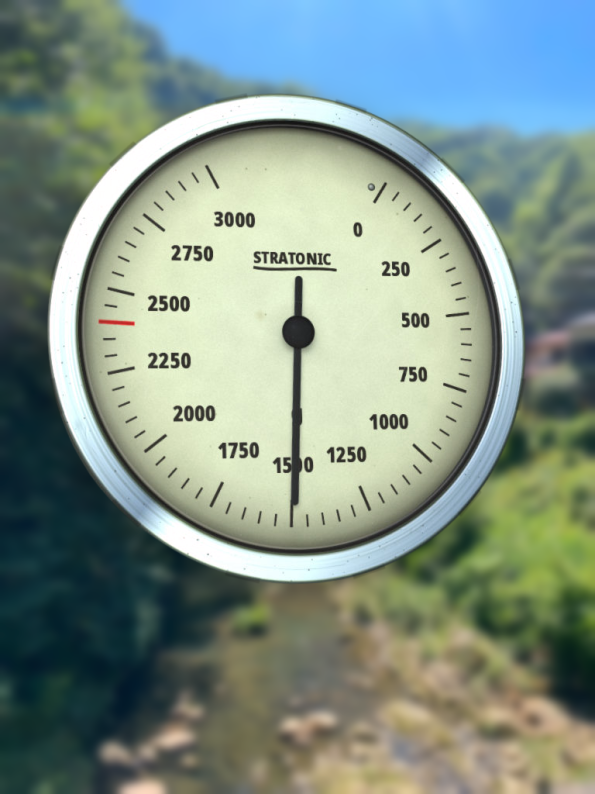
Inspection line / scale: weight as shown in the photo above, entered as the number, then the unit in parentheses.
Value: 1500 (g)
